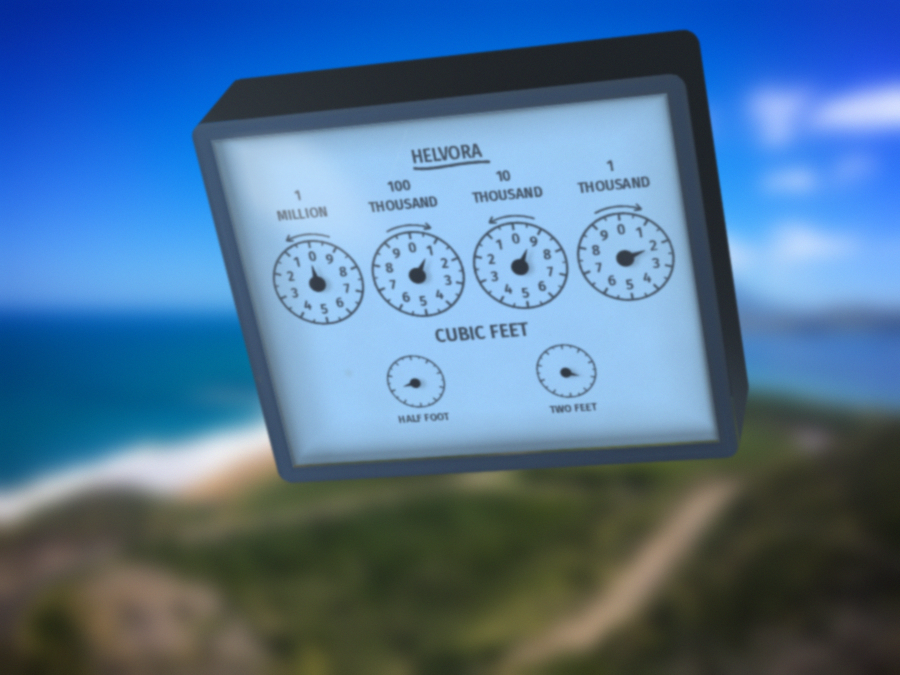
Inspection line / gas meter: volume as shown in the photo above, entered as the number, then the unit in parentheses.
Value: 9200 (ft³)
